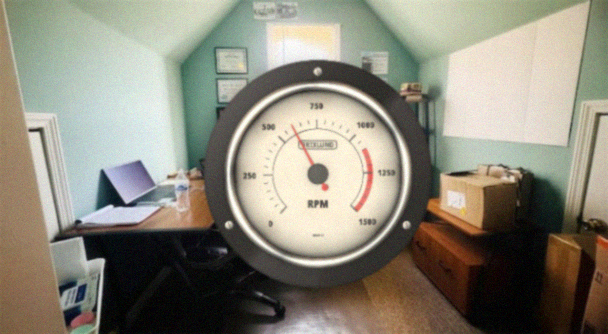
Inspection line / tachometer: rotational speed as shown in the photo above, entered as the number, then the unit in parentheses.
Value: 600 (rpm)
